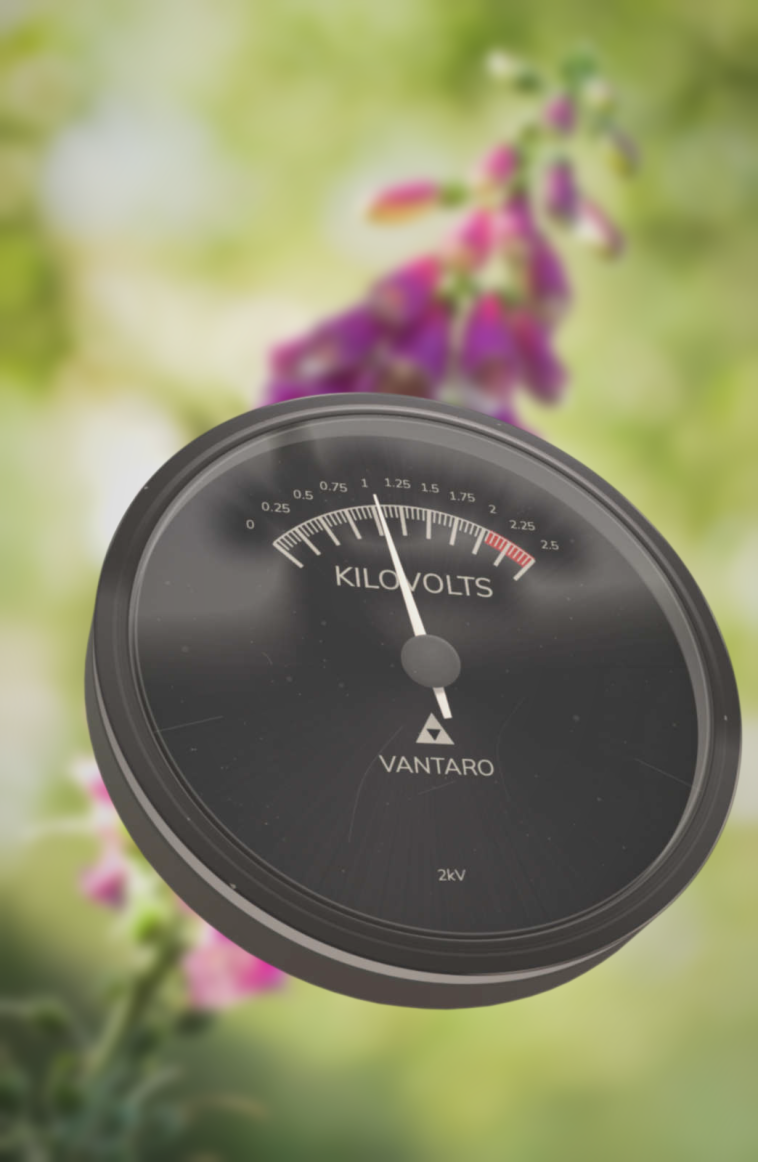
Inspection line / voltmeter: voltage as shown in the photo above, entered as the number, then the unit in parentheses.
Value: 1 (kV)
